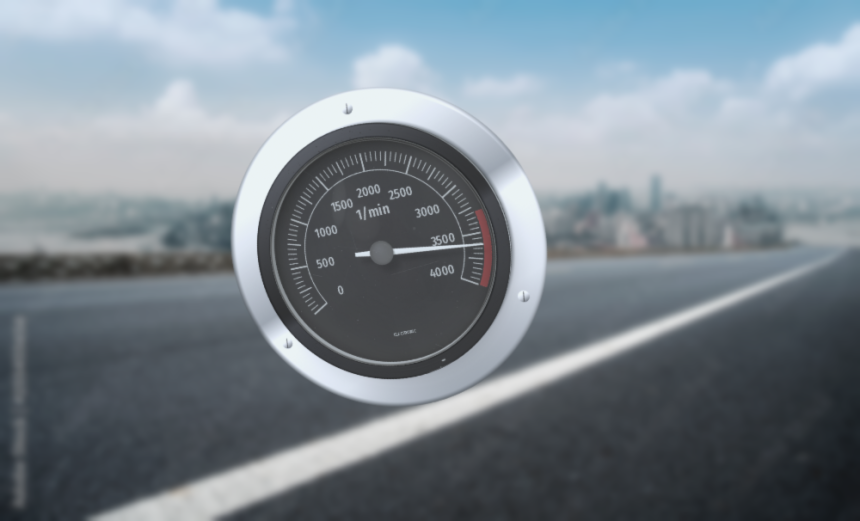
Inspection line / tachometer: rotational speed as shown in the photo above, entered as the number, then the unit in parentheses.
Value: 3600 (rpm)
